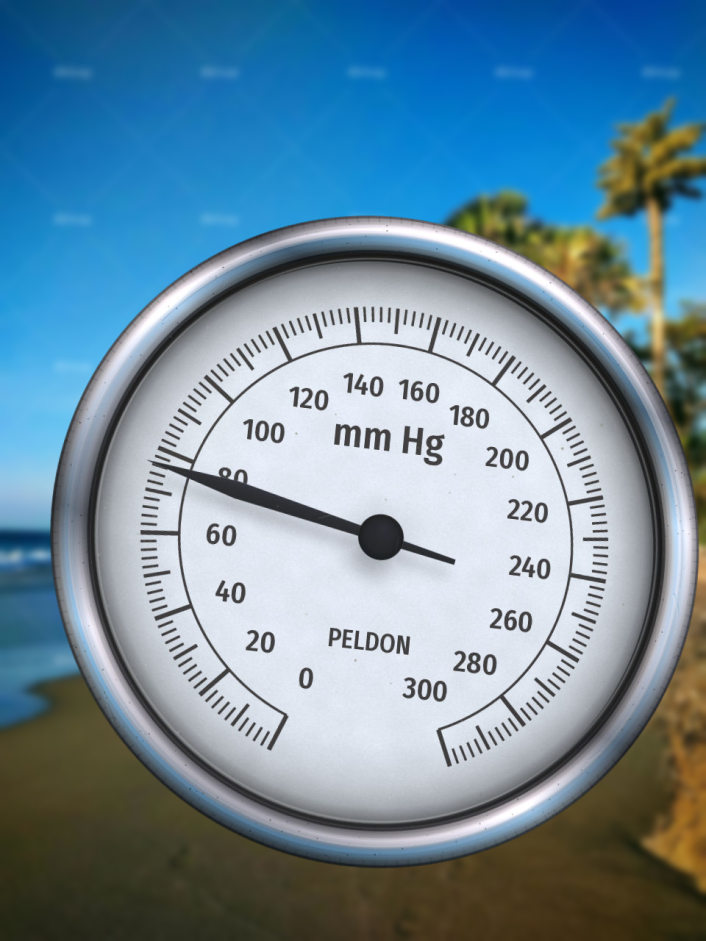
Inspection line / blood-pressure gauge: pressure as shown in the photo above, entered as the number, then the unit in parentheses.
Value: 76 (mmHg)
